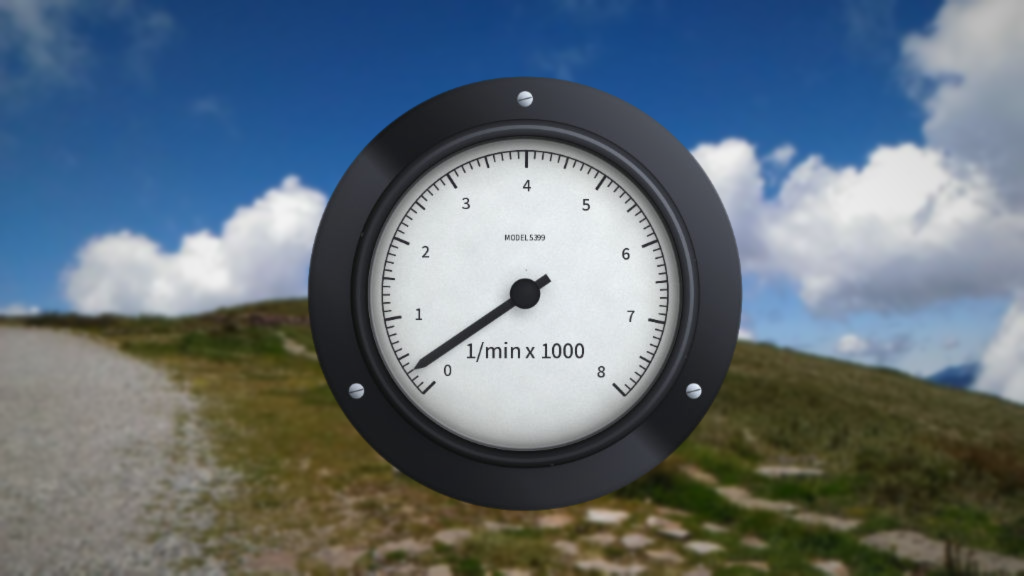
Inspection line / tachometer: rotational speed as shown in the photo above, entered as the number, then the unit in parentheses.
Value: 300 (rpm)
